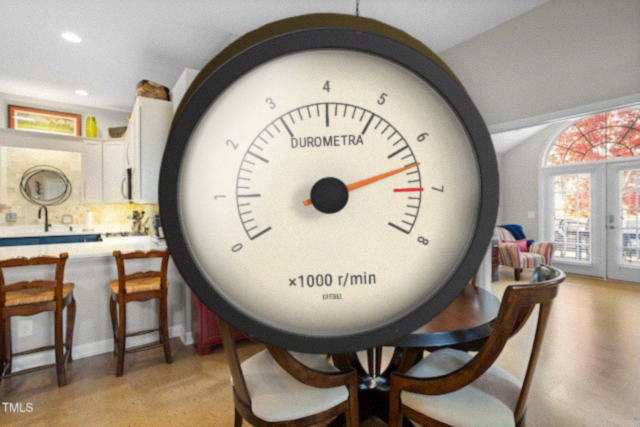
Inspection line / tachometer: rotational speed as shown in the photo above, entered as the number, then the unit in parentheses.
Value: 6400 (rpm)
